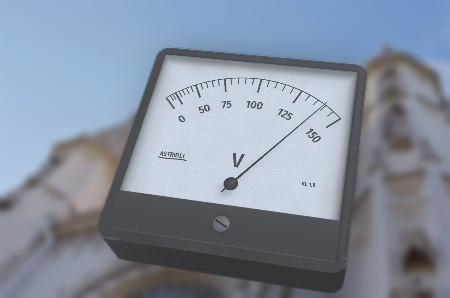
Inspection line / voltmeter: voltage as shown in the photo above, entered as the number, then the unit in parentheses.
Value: 140 (V)
